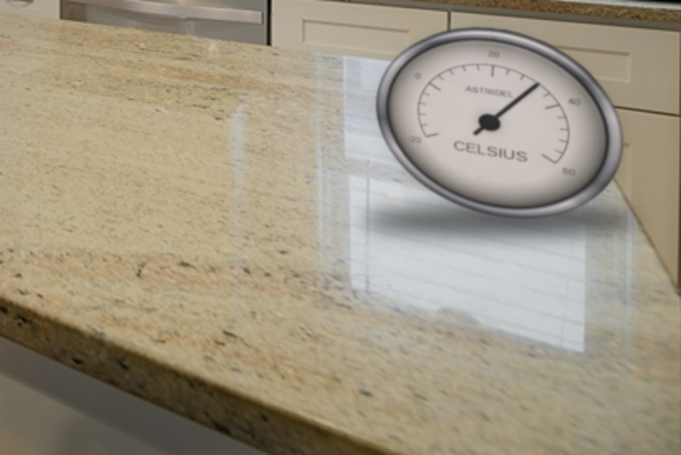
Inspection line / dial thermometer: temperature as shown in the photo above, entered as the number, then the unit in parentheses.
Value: 32 (°C)
